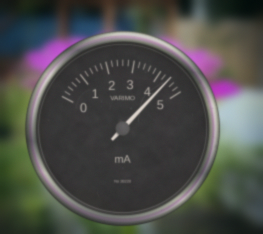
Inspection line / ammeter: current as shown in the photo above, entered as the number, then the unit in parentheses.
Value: 4.4 (mA)
